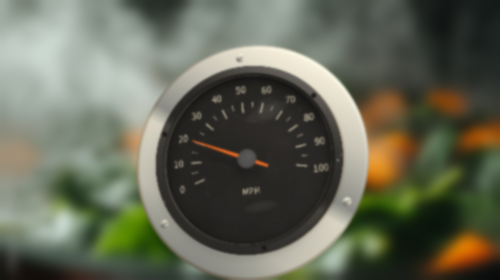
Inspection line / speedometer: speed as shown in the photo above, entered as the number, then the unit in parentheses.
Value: 20 (mph)
